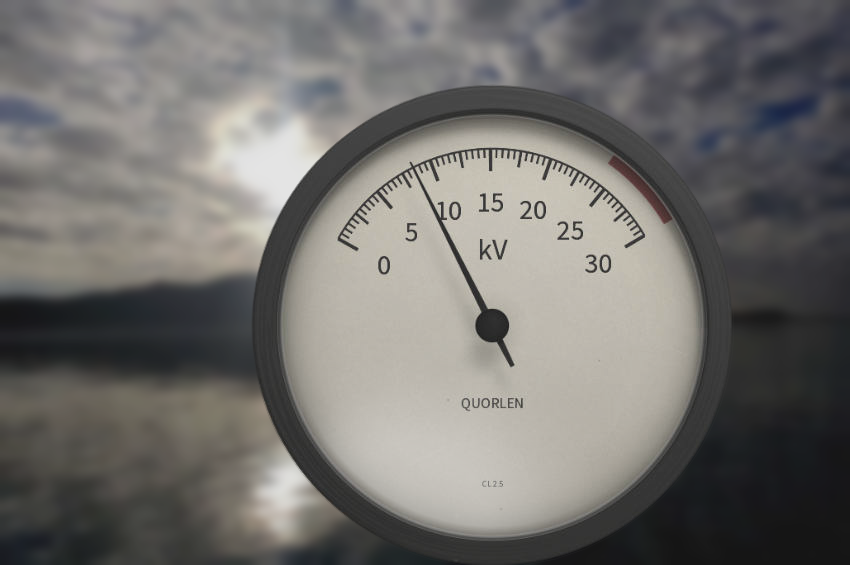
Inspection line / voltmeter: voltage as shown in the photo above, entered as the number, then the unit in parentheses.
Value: 8.5 (kV)
